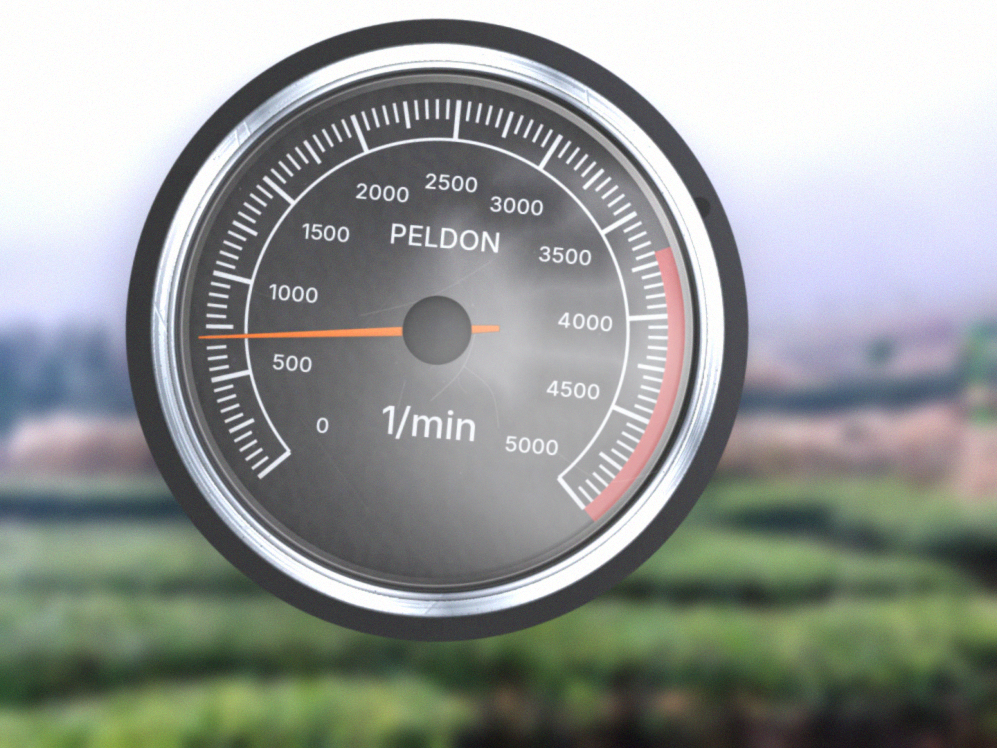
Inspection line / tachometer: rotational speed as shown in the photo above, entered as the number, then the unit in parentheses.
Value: 700 (rpm)
